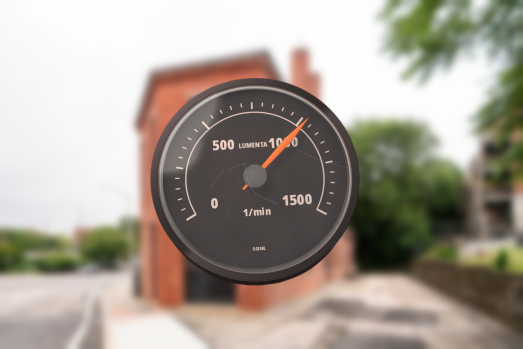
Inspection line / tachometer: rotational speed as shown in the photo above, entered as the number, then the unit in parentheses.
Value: 1025 (rpm)
